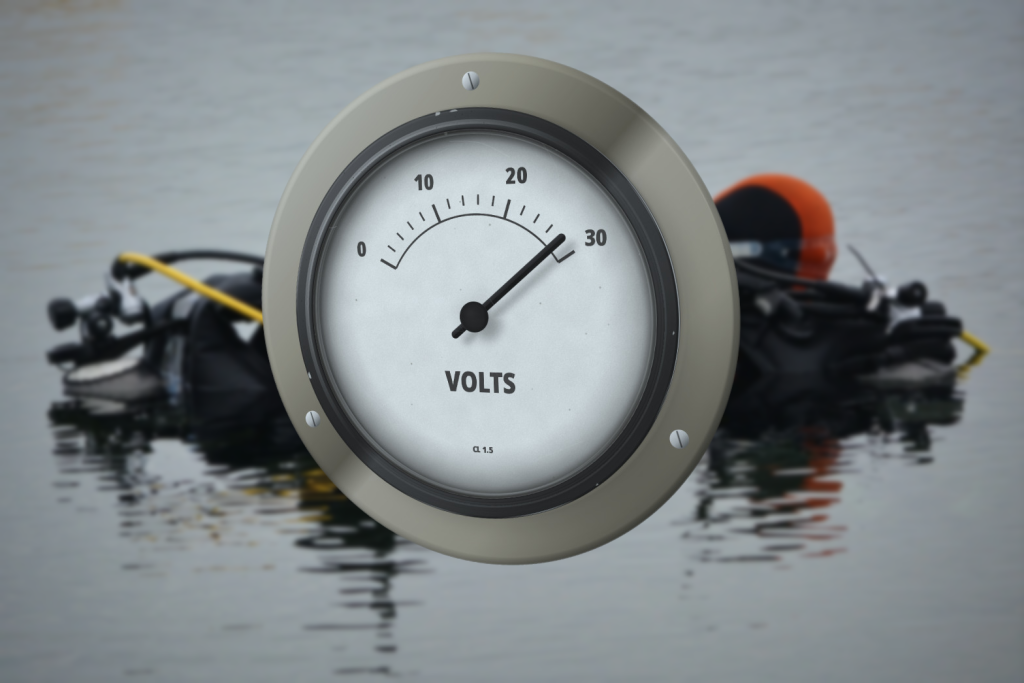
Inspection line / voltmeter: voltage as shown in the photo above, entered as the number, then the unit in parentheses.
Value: 28 (V)
